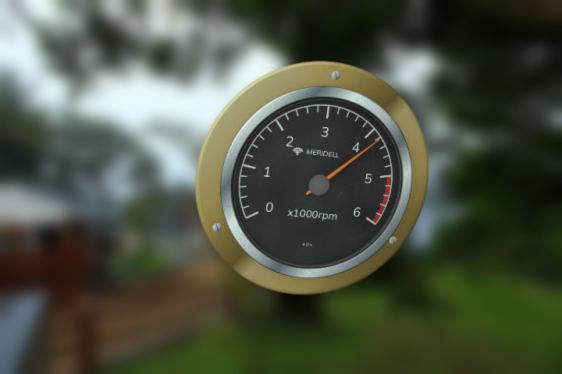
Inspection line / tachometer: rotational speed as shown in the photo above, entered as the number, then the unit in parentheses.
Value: 4200 (rpm)
